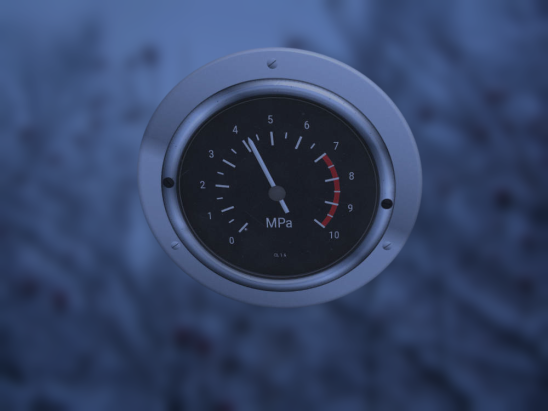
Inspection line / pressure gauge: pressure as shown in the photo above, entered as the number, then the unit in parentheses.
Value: 4.25 (MPa)
